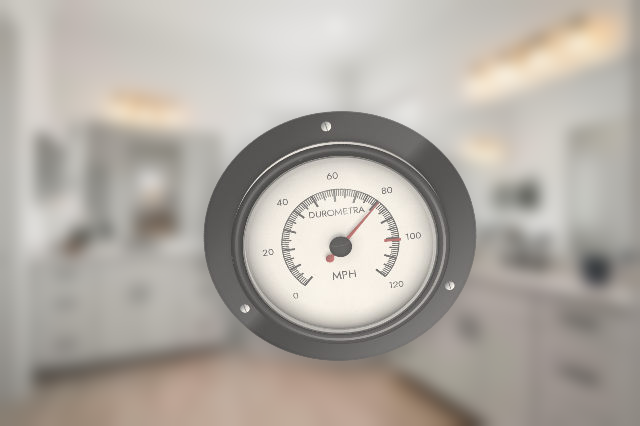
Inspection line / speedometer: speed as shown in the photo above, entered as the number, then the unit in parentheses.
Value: 80 (mph)
